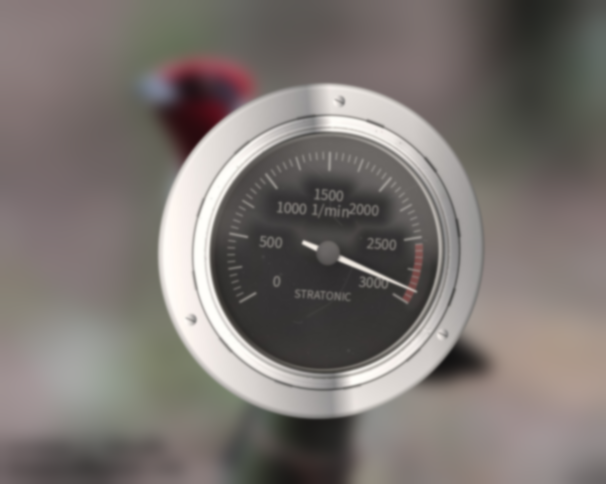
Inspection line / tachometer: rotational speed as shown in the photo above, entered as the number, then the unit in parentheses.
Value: 2900 (rpm)
